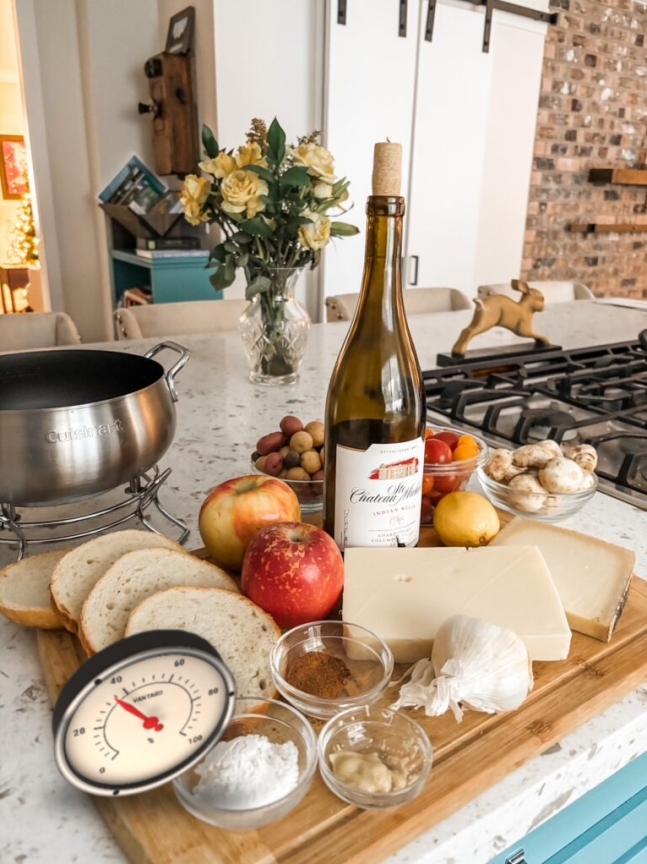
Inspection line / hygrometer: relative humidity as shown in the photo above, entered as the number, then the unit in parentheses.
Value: 36 (%)
